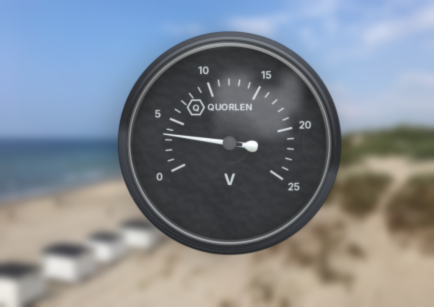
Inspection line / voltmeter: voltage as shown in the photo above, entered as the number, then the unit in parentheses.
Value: 3.5 (V)
